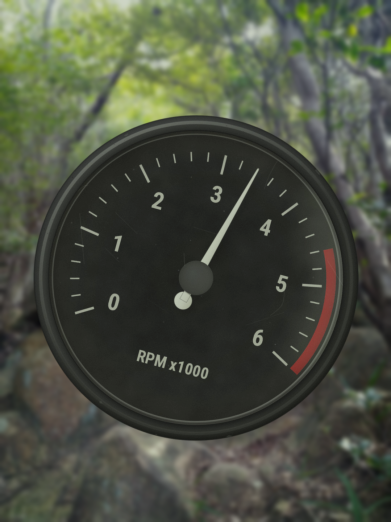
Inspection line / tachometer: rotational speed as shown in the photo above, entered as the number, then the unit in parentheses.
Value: 3400 (rpm)
